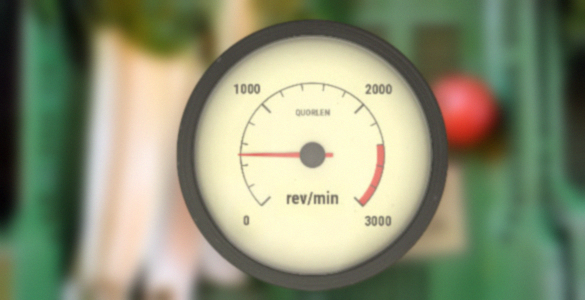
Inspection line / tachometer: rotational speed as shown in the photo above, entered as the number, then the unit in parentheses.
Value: 500 (rpm)
